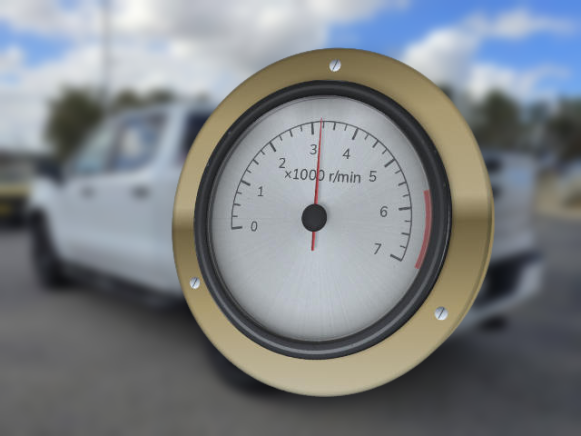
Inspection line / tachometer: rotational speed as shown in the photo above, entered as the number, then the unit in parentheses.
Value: 3250 (rpm)
